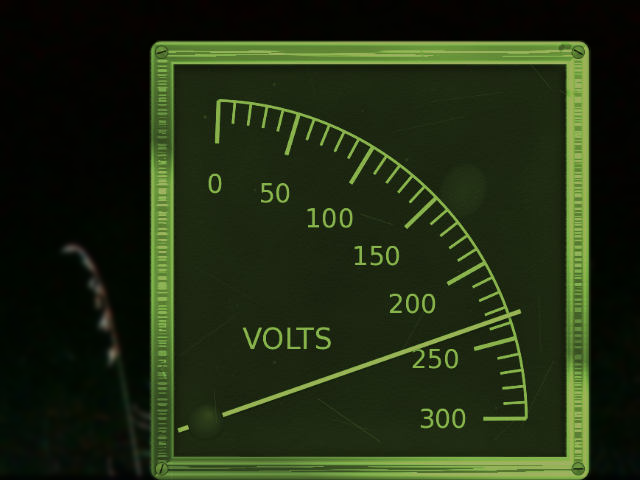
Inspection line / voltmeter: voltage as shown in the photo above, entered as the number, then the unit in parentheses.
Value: 235 (V)
